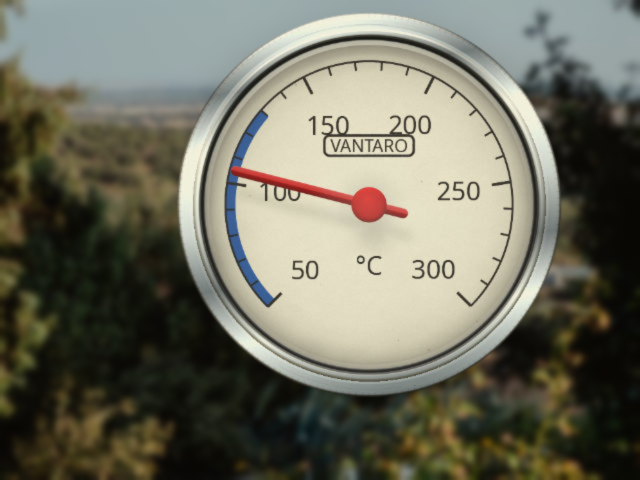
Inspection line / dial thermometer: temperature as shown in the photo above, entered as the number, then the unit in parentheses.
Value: 105 (°C)
